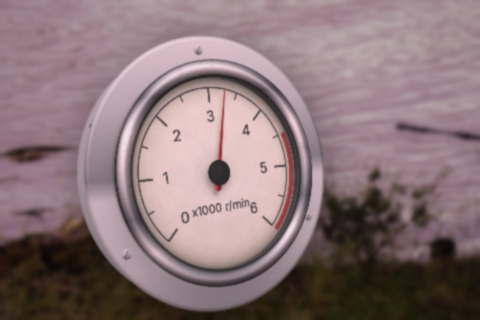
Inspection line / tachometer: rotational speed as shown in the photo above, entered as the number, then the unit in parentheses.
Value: 3250 (rpm)
